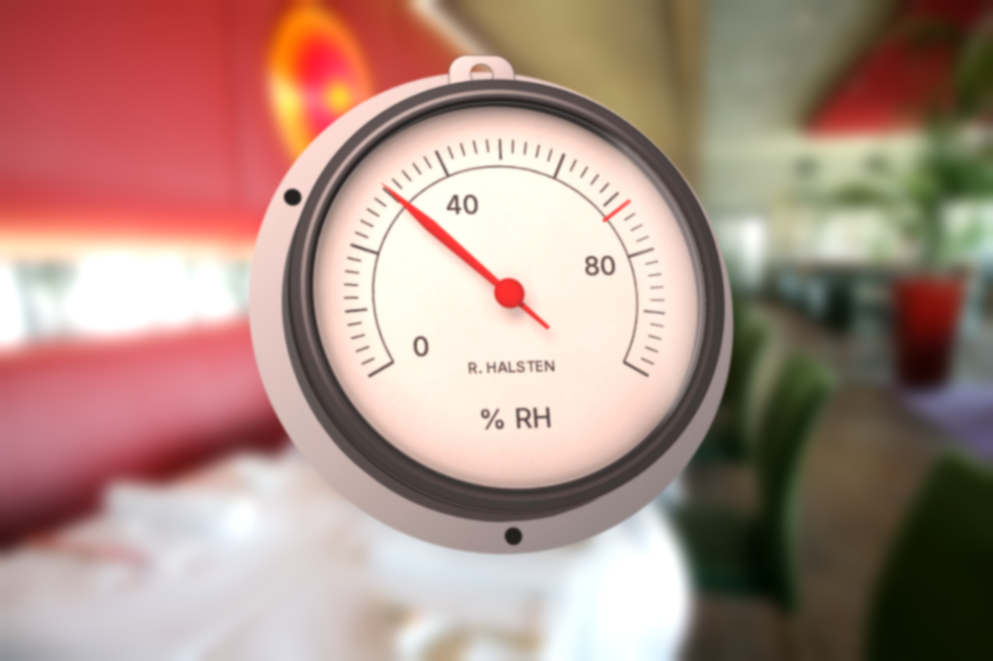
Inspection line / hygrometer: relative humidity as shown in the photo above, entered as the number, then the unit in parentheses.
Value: 30 (%)
